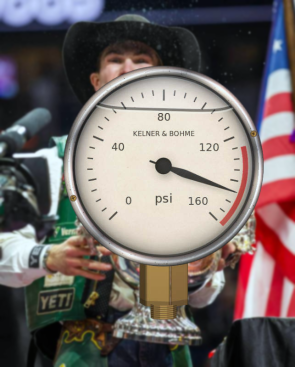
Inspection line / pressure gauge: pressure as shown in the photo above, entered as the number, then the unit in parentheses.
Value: 145 (psi)
